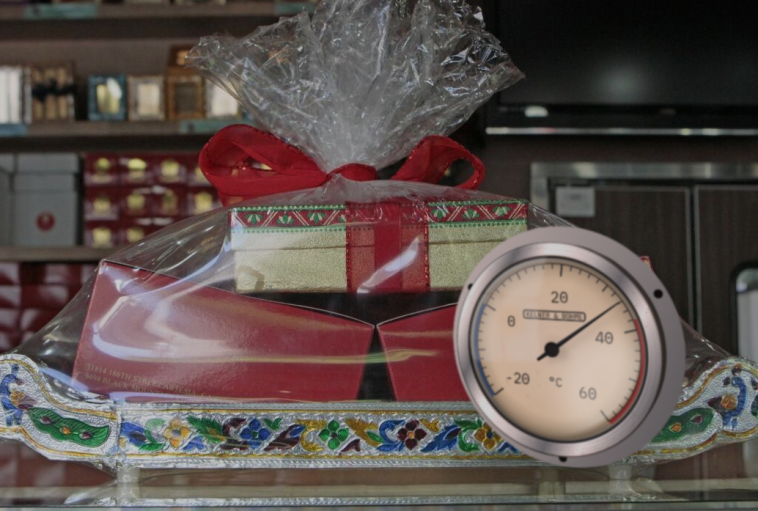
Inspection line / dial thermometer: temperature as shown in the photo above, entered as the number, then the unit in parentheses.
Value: 34 (°C)
